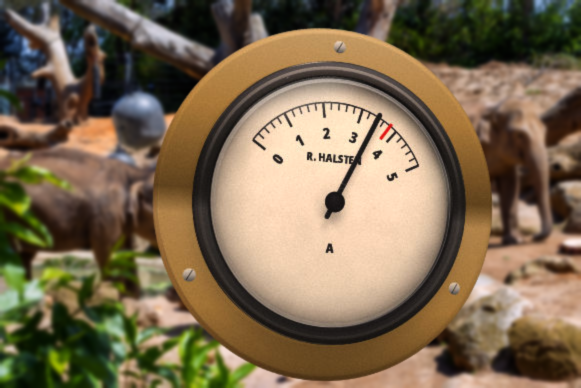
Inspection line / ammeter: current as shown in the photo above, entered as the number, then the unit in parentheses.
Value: 3.4 (A)
